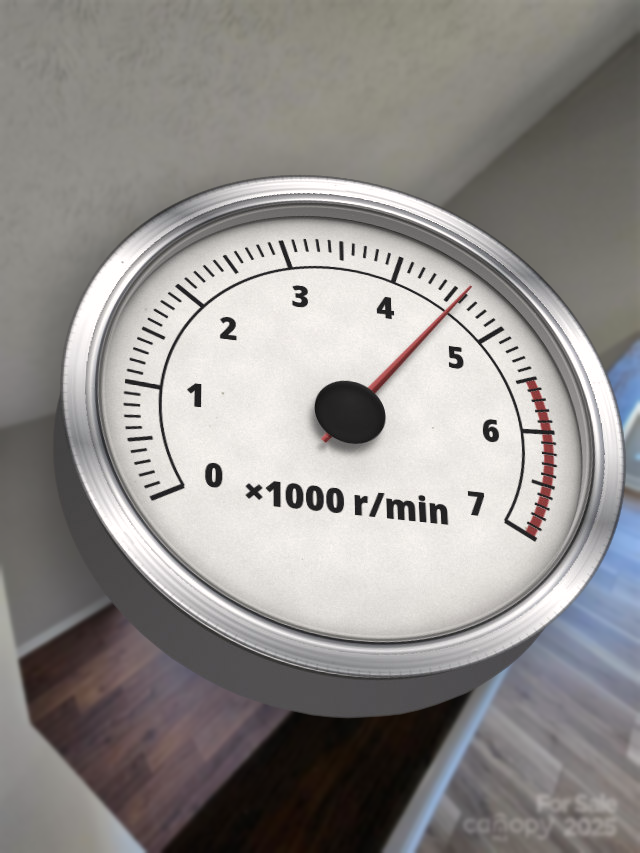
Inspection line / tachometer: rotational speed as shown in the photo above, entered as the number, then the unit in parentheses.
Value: 4600 (rpm)
